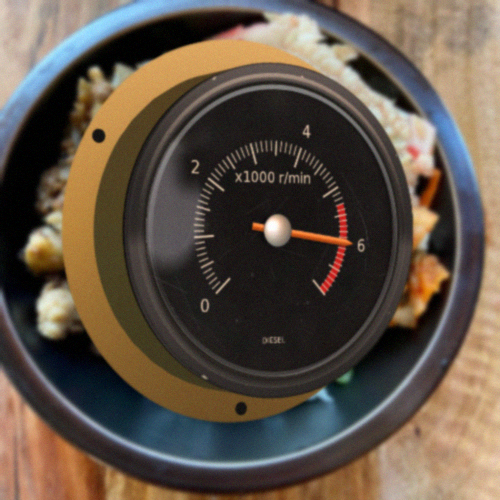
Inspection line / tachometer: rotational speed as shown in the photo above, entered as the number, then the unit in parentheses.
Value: 6000 (rpm)
